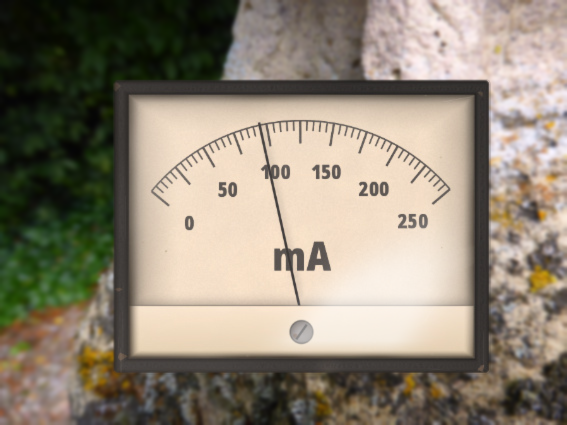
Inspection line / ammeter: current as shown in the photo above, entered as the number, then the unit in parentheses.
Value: 95 (mA)
